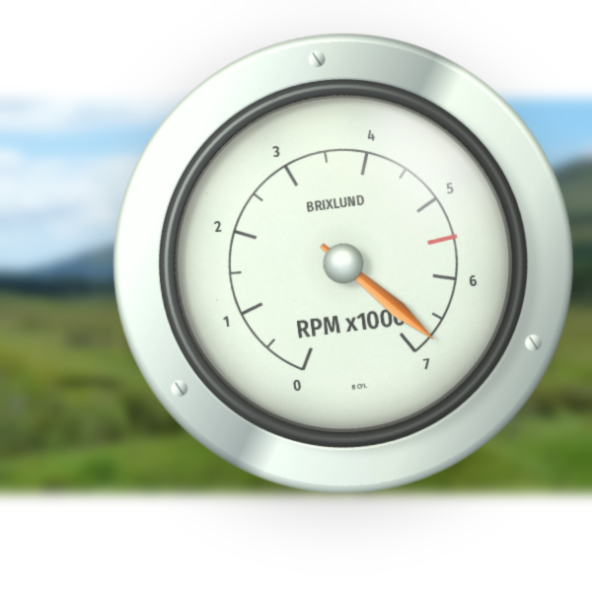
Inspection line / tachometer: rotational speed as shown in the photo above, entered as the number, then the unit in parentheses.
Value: 6750 (rpm)
